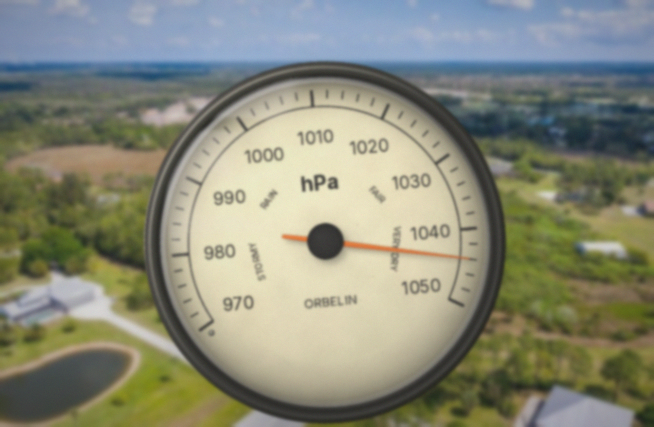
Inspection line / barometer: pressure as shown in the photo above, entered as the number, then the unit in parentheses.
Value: 1044 (hPa)
